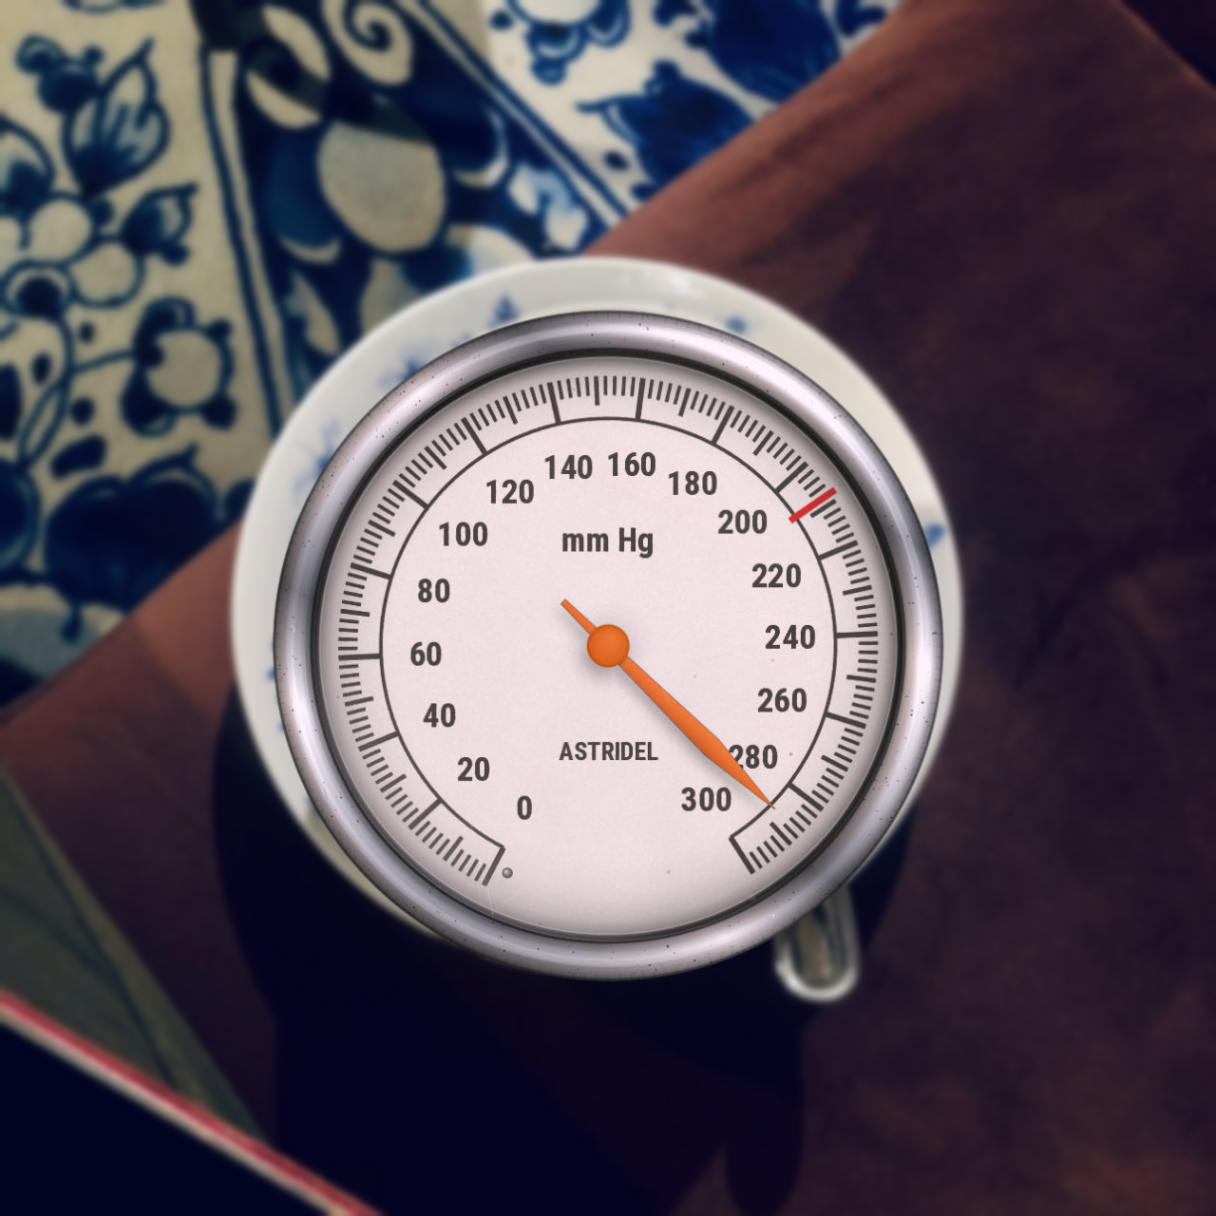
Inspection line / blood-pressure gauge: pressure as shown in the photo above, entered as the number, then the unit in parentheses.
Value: 287 (mmHg)
